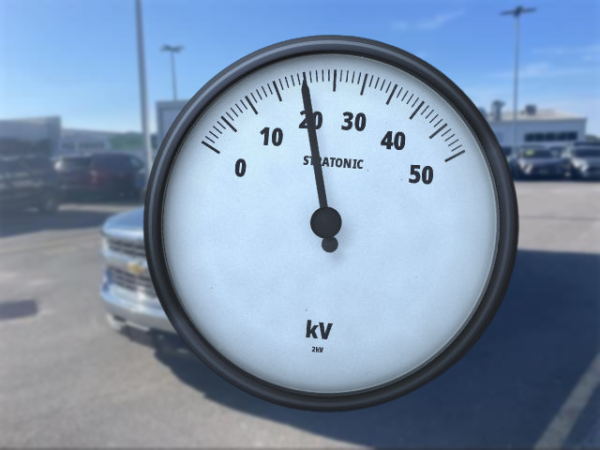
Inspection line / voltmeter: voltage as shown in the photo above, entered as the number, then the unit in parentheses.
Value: 20 (kV)
